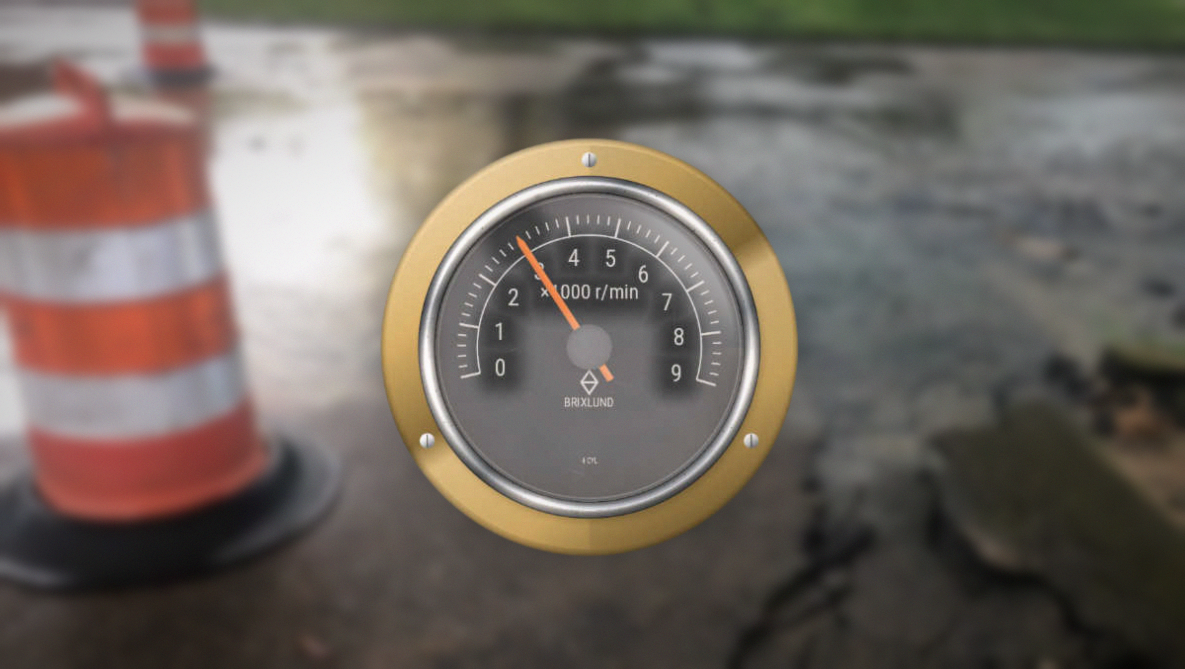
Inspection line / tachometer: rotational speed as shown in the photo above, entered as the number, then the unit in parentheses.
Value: 3000 (rpm)
